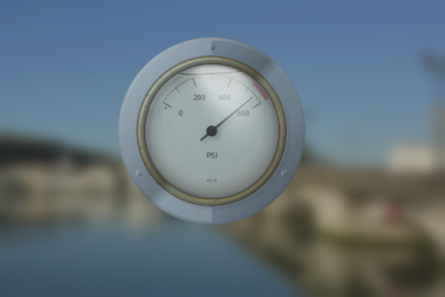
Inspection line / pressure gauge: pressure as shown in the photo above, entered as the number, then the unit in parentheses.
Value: 550 (psi)
